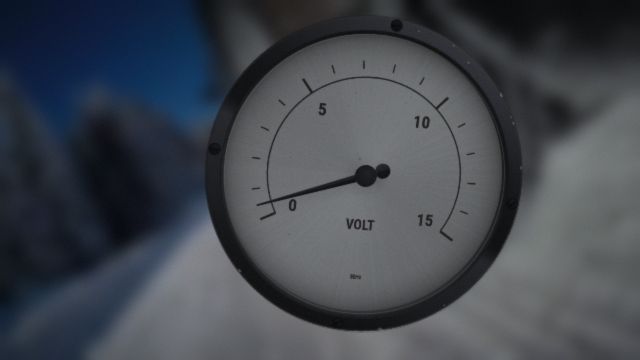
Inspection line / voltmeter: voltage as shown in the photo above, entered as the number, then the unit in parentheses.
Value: 0.5 (V)
